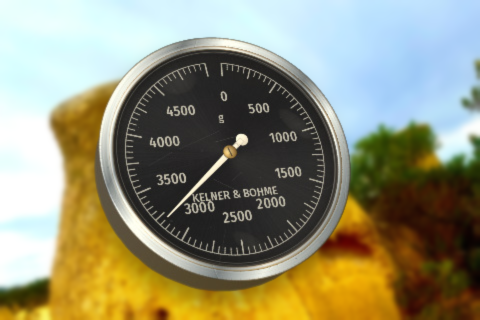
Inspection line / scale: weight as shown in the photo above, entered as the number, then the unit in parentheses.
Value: 3200 (g)
